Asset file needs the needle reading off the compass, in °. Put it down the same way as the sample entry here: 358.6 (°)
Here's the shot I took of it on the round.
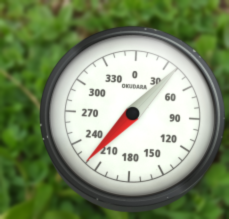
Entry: 220 (°)
